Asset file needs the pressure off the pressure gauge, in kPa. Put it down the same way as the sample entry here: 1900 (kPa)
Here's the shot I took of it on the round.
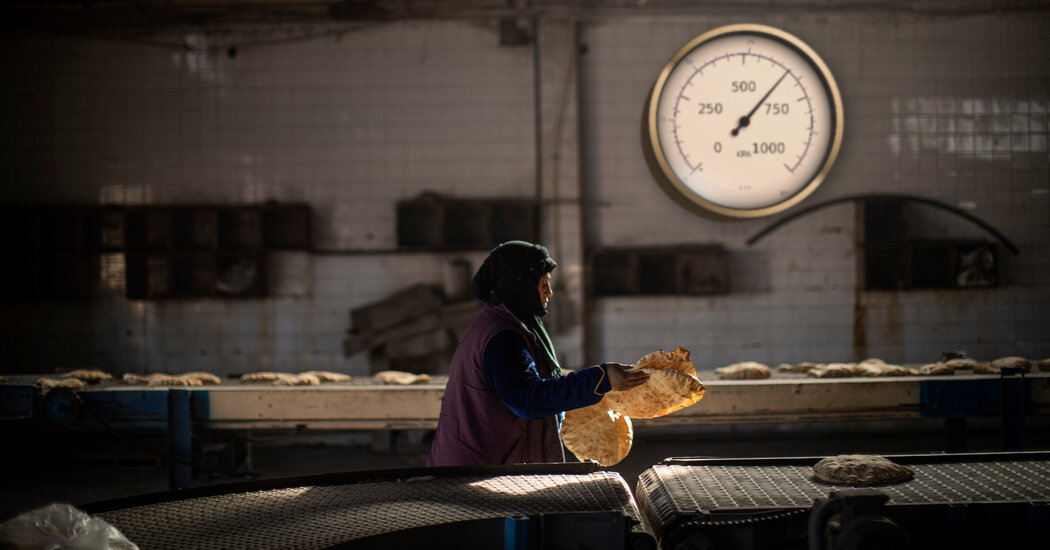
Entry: 650 (kPa)
